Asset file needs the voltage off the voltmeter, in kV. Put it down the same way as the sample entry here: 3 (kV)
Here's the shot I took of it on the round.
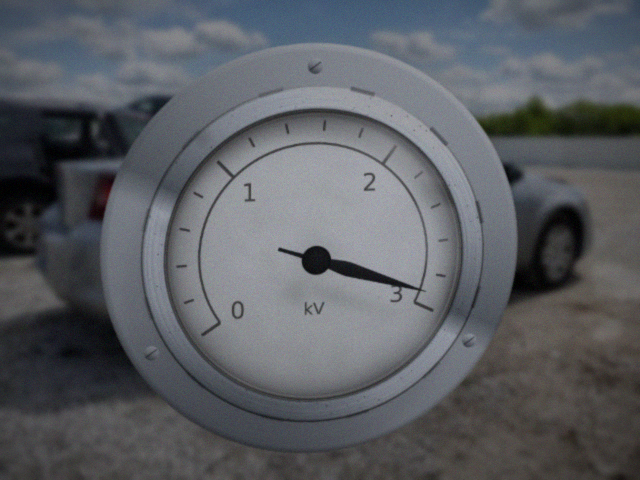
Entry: 2.9 (kV)
